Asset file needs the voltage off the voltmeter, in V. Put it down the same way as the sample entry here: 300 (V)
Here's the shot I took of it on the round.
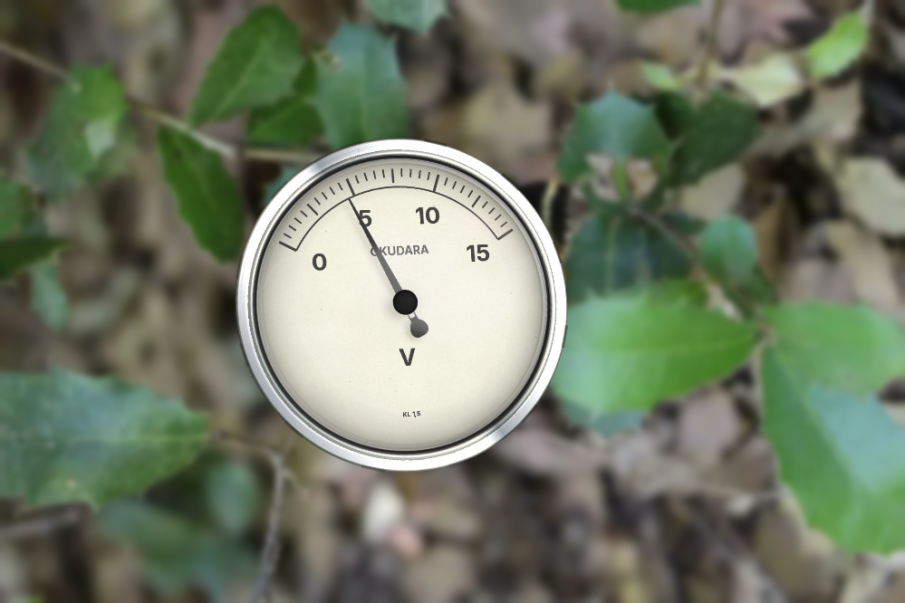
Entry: 4.5 (V)
